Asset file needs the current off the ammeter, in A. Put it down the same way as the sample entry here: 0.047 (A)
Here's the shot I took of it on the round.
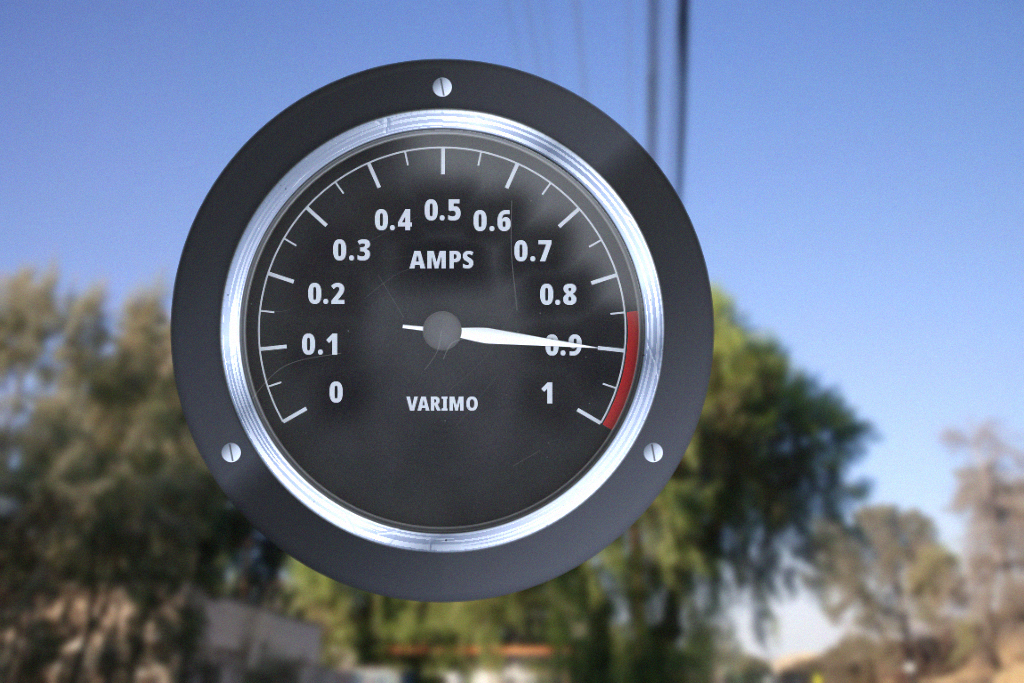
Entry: 0.9 (A)
